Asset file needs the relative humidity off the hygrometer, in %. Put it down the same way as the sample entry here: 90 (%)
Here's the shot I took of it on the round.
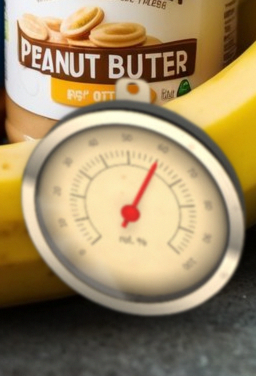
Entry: 60 (%)
